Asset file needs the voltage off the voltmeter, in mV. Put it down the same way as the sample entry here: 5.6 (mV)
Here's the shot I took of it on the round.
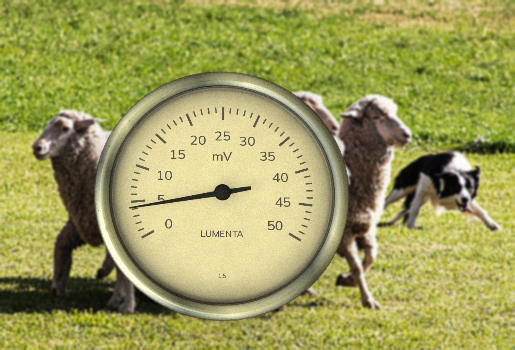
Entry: 4 (mV)
